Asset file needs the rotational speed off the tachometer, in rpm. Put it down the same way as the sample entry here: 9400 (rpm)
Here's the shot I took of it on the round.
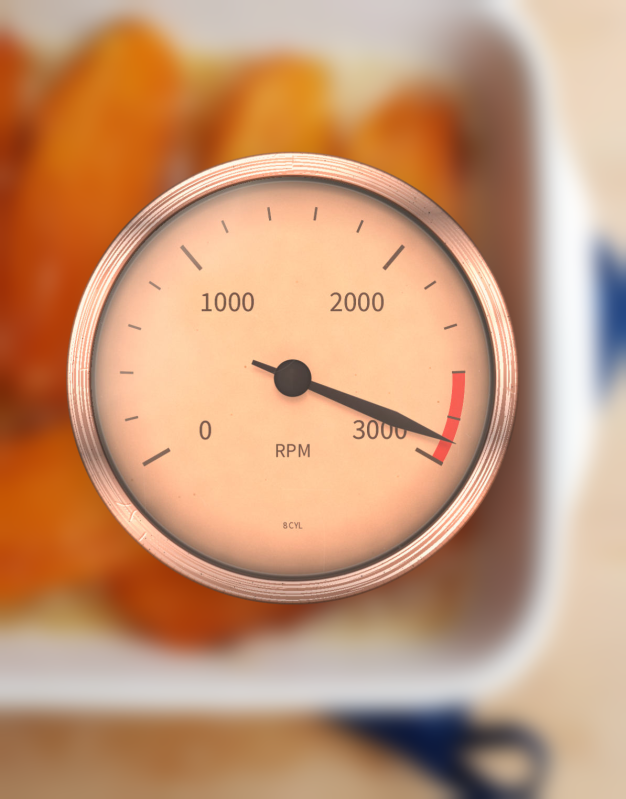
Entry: 2900 (rpm)
